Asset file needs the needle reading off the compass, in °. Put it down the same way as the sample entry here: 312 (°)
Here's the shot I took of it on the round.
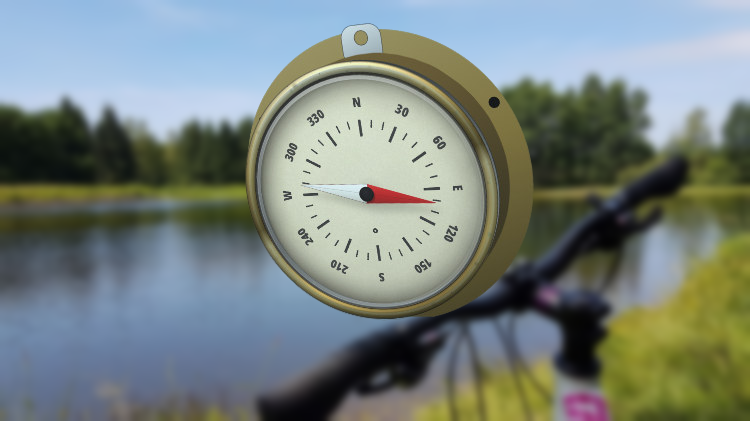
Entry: 100 (°)
